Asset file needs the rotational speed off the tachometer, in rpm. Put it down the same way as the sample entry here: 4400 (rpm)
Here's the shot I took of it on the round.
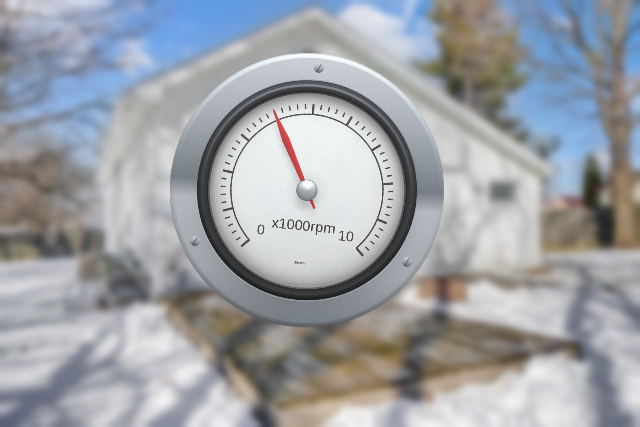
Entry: 4000 (rpm)
